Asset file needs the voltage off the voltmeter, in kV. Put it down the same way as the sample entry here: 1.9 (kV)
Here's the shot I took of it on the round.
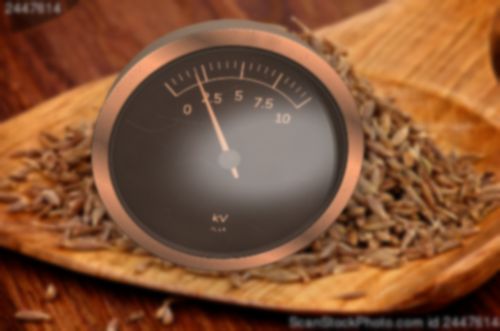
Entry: 2 (kV)
